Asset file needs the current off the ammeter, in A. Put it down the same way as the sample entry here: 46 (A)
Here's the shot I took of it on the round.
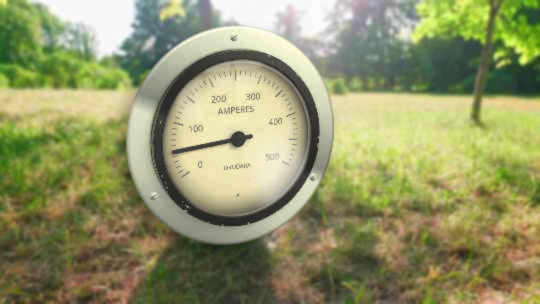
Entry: 50 (A)
